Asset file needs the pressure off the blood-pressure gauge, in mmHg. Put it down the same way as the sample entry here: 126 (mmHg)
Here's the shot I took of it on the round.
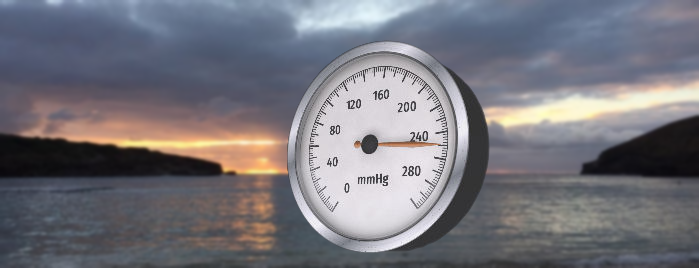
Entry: 250 (mmHg)
